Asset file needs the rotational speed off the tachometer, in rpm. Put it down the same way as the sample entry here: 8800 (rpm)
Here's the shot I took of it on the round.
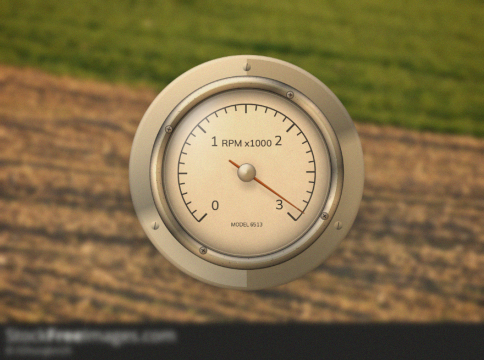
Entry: 2900 (rpm)
